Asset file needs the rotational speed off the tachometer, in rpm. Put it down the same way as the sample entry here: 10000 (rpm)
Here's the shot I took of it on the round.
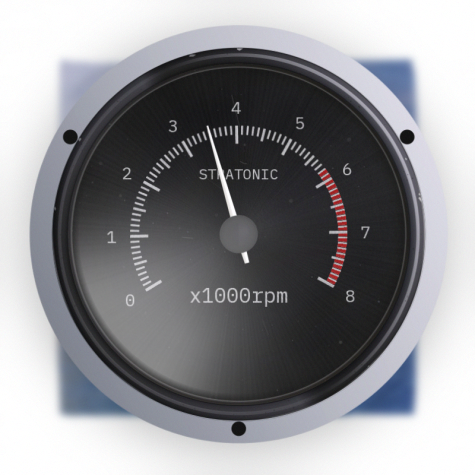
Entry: 3500 (rpm)
